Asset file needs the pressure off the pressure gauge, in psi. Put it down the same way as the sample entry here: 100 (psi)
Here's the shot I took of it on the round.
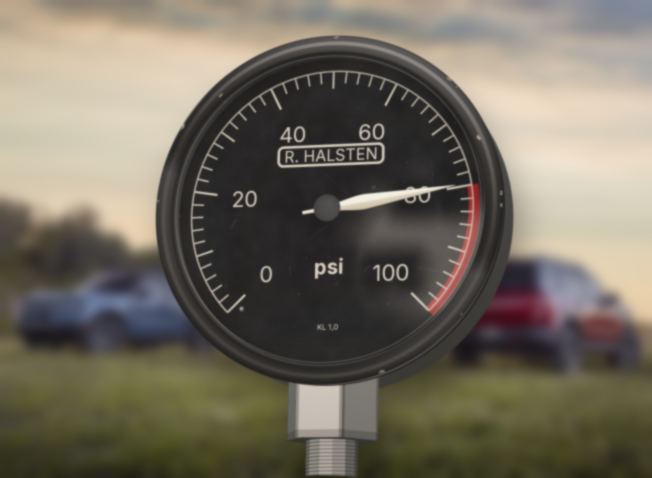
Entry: 80 (psi)
